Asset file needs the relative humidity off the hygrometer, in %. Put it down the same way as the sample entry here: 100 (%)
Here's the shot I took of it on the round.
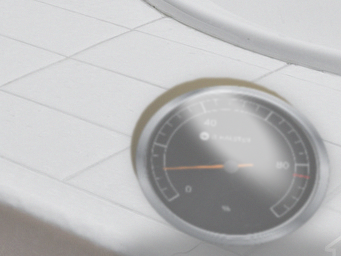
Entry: 12 (%)
